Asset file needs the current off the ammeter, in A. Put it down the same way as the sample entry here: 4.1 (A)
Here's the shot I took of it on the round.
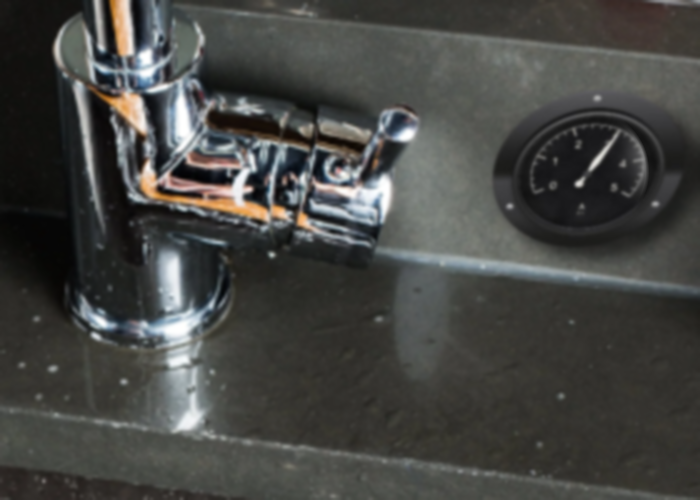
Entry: 3 (A)
